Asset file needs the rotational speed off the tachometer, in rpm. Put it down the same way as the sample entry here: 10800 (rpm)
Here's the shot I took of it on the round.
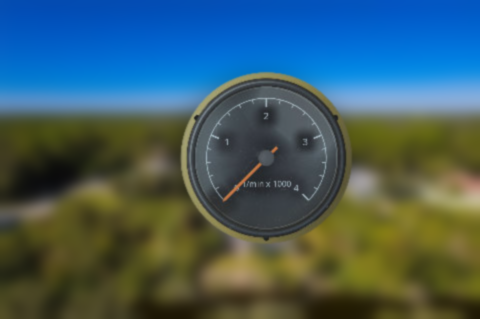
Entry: 0 (rpm)
